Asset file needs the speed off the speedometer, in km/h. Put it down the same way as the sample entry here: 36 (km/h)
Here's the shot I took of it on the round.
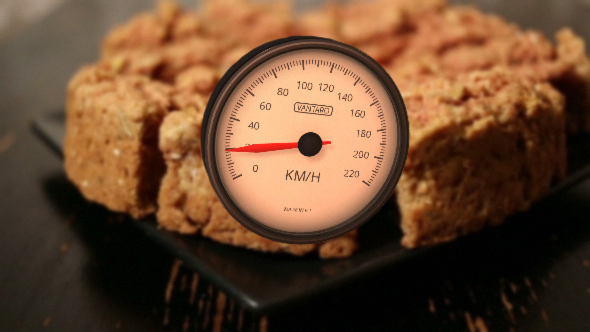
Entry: 20 (km/h)
